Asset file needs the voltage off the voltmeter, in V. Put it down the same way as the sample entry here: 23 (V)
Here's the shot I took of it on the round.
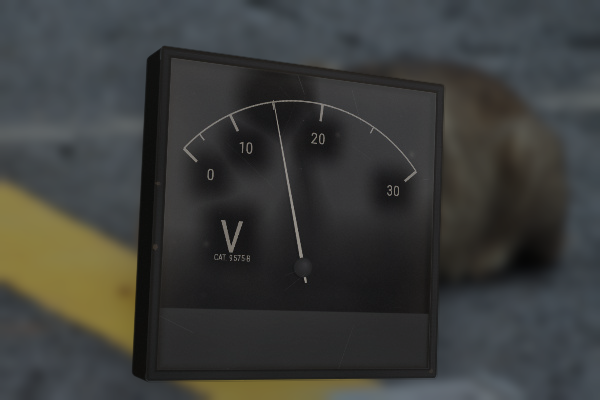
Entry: 15 (V)
